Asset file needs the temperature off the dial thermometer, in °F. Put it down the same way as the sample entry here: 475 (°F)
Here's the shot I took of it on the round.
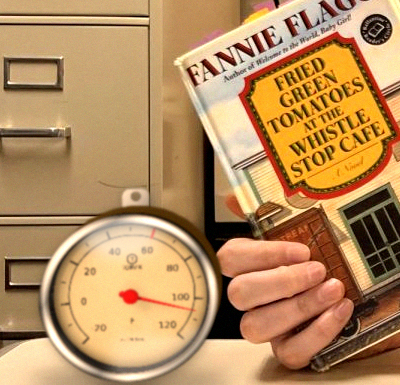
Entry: 105 (°F)
